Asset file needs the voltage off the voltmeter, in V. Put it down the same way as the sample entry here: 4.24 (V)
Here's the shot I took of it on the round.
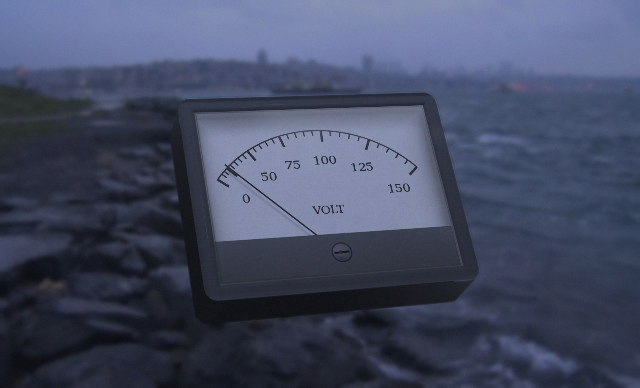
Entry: 25 (V)
